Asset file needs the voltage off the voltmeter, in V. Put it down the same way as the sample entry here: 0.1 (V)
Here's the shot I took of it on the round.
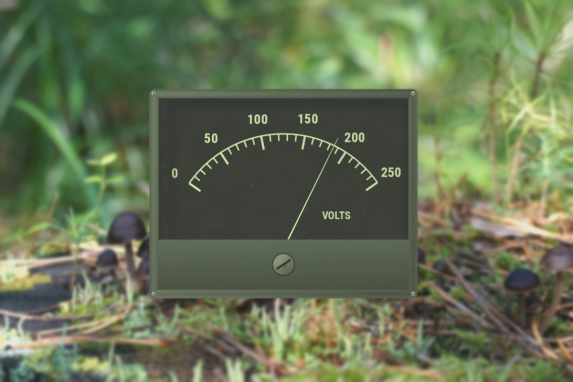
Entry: 185 (V)
